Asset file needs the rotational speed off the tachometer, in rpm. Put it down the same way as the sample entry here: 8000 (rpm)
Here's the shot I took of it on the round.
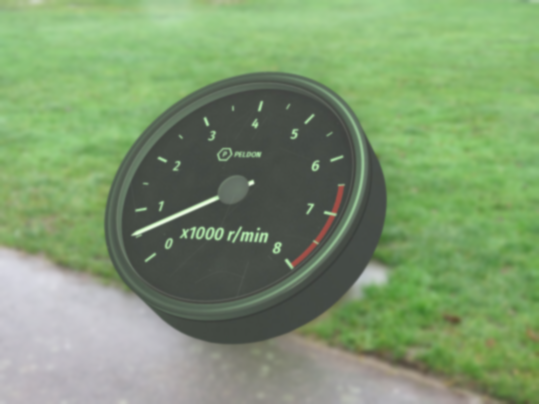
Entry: 500 (rpm)
